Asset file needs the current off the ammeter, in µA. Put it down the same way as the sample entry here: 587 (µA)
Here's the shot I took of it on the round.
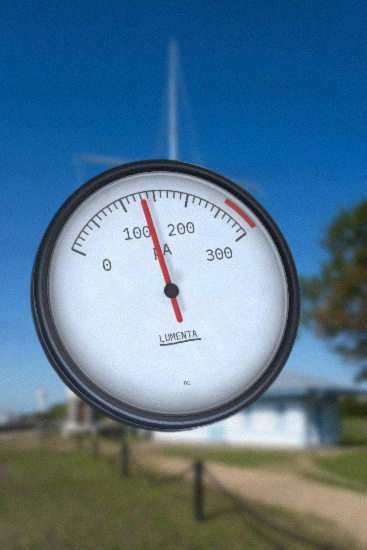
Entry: 130 (µA)
